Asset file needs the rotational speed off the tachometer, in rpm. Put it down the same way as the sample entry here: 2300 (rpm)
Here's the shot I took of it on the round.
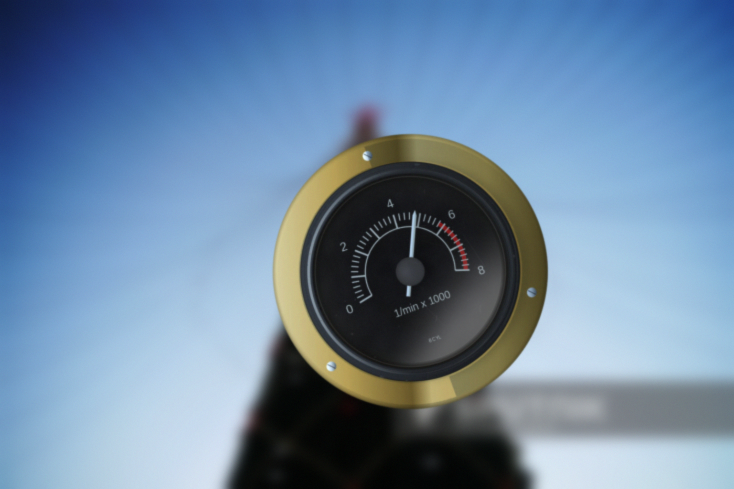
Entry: 4800 (rpm)
